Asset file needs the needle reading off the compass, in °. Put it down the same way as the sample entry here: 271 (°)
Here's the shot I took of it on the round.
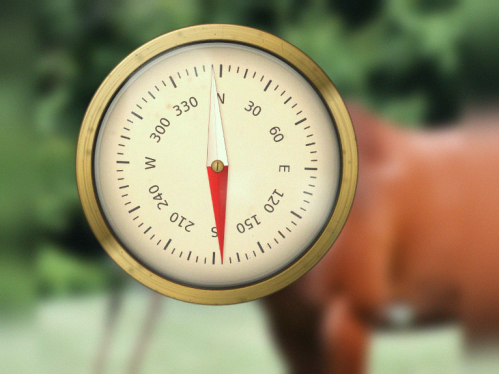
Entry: 175 (°)
